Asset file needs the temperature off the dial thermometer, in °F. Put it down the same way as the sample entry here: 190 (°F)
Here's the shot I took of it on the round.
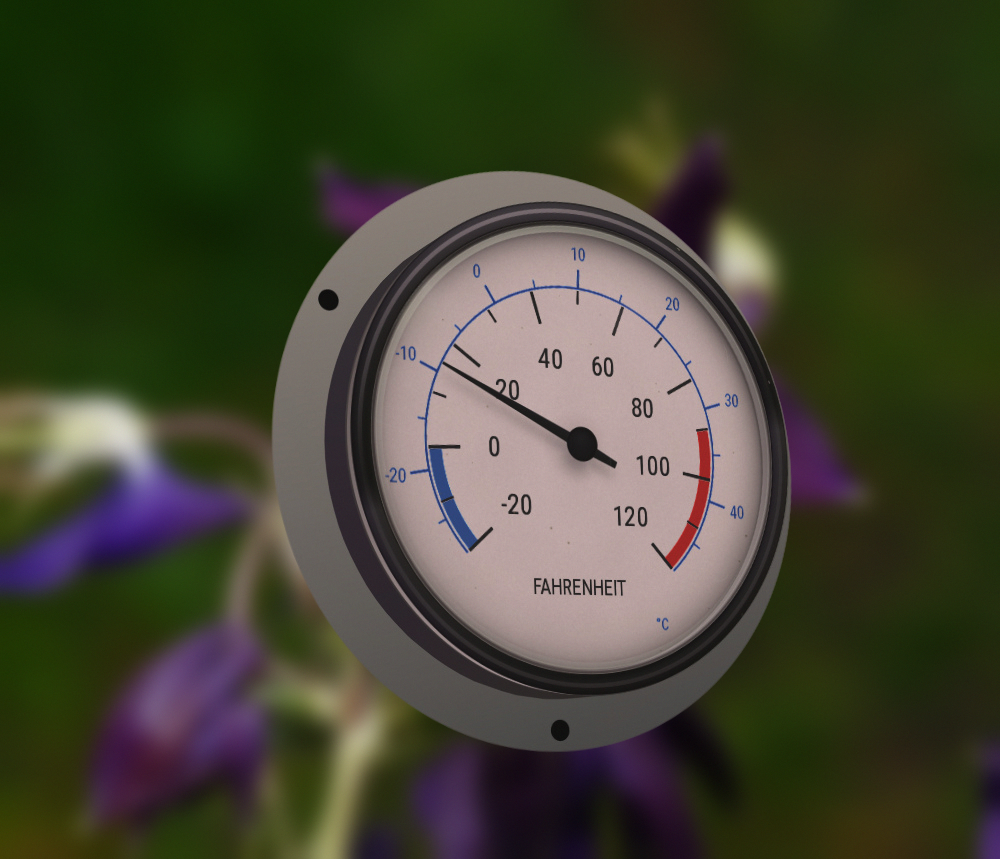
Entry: 15 (°F)
